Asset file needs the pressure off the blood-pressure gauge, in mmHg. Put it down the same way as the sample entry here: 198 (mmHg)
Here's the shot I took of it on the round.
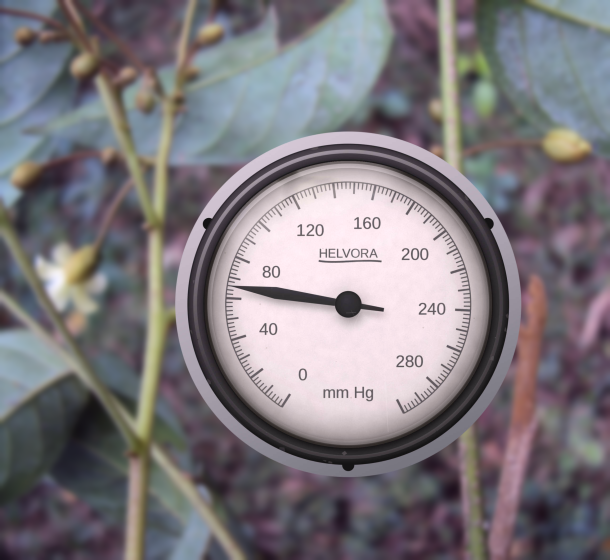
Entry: 66 (mmHg)
